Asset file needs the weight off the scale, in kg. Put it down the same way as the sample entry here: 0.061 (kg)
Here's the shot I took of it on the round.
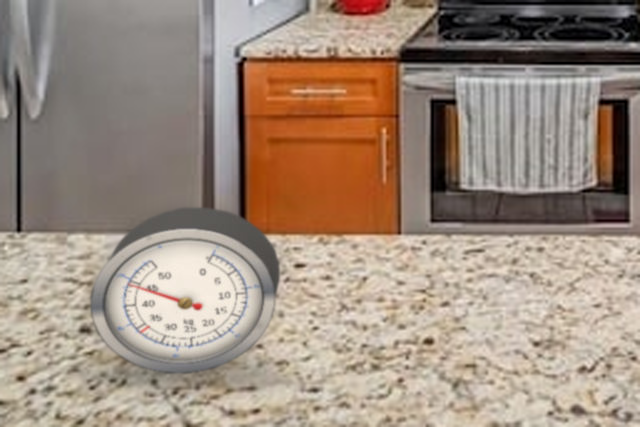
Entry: 45 (kg)
